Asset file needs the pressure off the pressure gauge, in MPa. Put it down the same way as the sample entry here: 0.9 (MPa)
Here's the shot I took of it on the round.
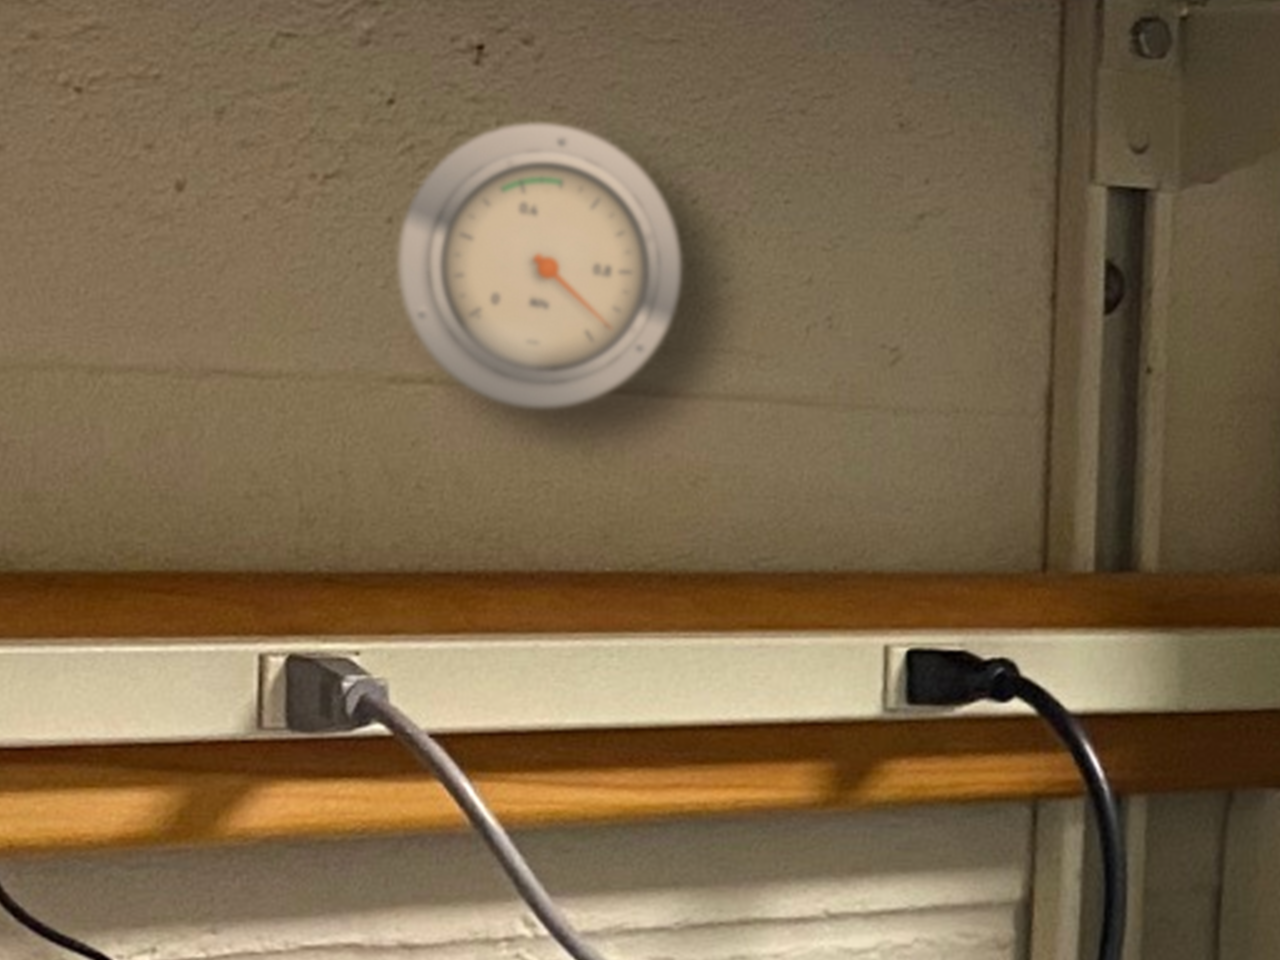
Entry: 0.95 (MPa)
